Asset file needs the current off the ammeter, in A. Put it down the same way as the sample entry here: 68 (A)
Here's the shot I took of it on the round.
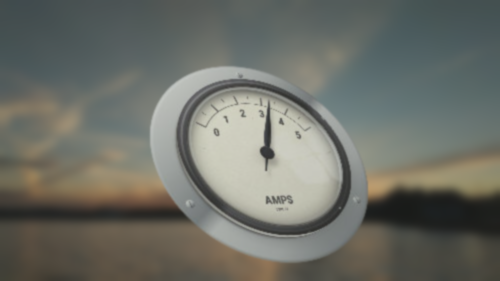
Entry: 3.25 (A)
